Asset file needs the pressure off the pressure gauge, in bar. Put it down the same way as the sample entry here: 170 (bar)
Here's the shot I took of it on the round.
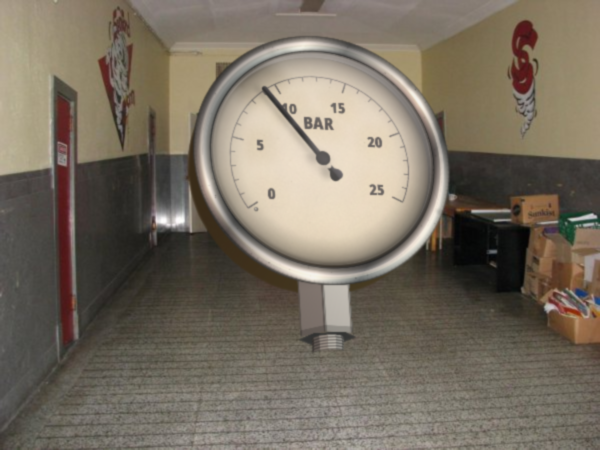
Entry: 9 (bar)
